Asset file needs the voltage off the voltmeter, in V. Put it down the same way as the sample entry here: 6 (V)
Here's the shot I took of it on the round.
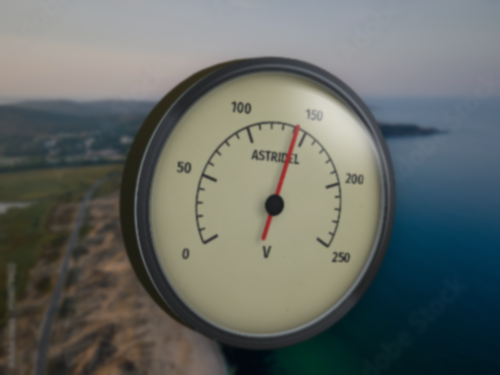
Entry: 140 (V)
